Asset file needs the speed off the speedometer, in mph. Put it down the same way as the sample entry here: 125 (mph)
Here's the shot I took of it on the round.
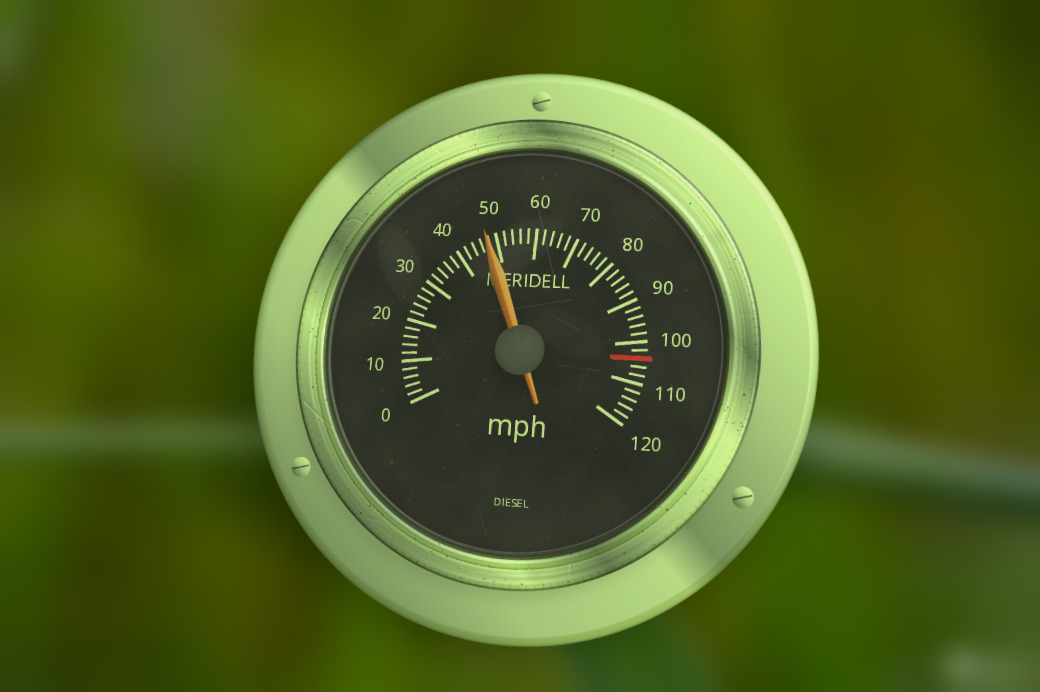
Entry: 48 (mph)
